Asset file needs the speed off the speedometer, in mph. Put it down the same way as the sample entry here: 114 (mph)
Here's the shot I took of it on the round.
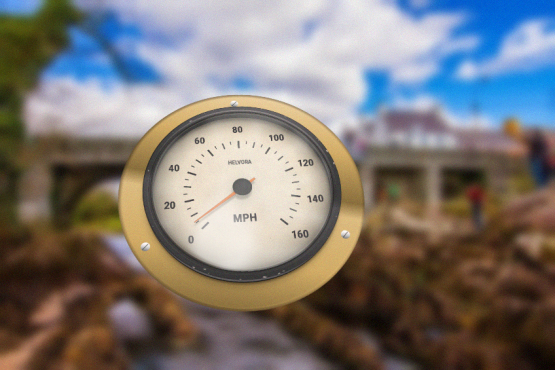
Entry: 5 (mph)
